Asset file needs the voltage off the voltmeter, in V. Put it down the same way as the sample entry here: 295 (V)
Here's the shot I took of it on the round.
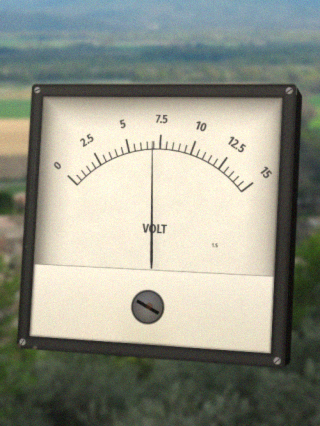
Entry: 7 (V)
